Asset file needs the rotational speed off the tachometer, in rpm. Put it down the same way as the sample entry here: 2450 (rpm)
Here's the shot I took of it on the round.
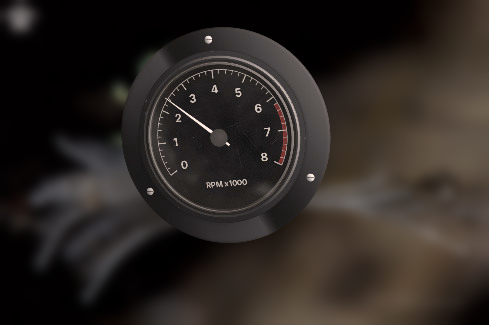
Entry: 2400 (rpm)
